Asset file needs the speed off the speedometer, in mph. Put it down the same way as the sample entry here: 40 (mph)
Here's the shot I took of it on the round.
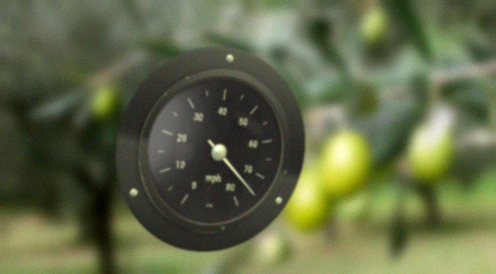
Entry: 75 (mph)
